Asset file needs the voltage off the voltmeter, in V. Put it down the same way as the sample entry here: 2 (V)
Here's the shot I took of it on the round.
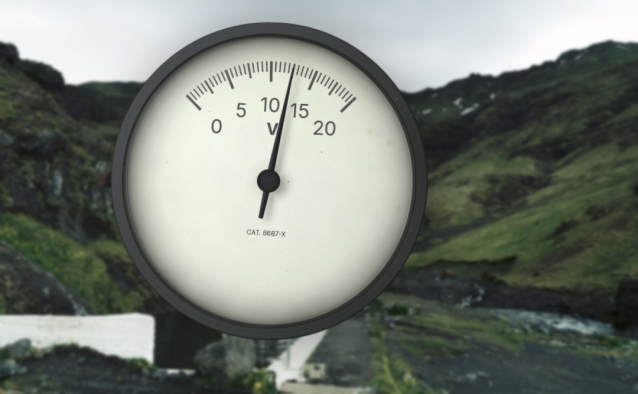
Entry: 12.5 (V)
